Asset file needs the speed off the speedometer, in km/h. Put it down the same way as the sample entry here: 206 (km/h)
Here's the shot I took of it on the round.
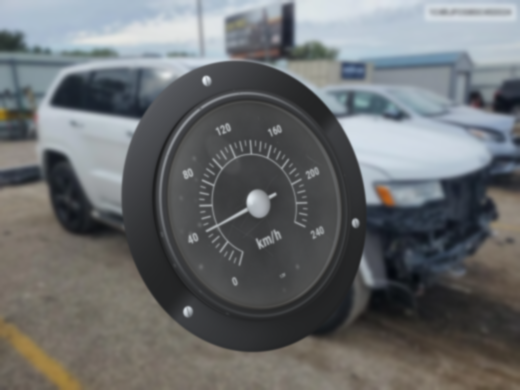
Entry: 40 (km/h)
